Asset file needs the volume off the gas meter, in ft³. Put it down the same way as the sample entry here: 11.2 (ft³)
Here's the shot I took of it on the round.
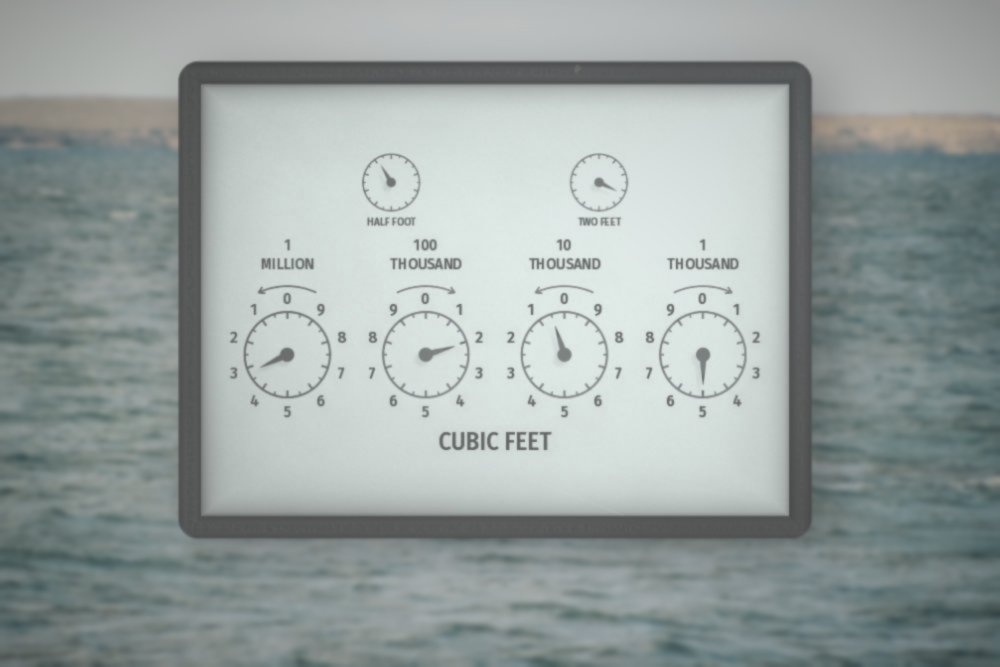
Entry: 320500 (ft³)
